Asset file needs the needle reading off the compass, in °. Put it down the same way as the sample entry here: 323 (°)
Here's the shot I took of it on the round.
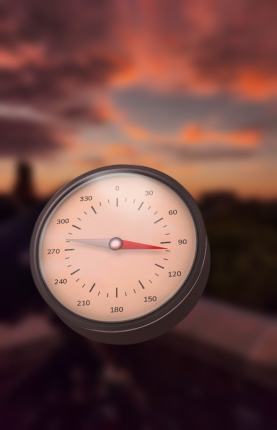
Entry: 100 (°)
